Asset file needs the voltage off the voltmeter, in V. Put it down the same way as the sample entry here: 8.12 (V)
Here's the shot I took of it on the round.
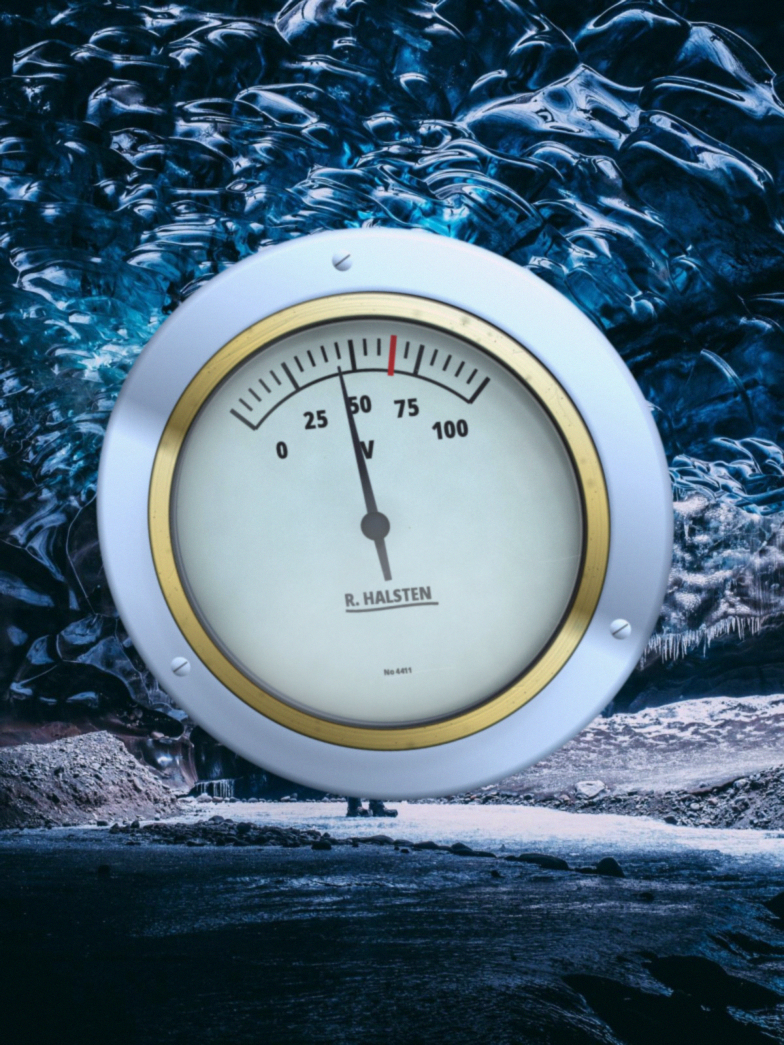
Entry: 45 (V)
